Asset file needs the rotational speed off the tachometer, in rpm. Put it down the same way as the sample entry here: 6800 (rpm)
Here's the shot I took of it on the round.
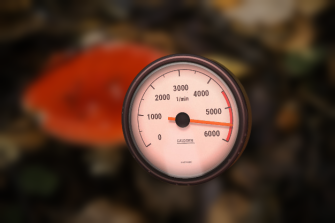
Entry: 5500 (rpm)
